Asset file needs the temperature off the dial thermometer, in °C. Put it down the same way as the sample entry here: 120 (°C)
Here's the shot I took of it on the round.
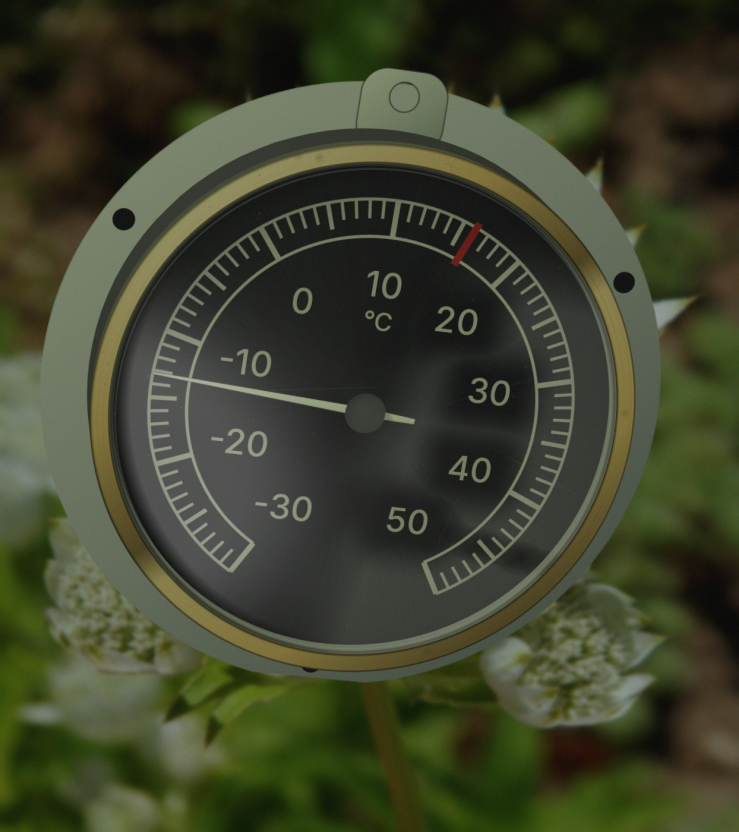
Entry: -13 (°C)
